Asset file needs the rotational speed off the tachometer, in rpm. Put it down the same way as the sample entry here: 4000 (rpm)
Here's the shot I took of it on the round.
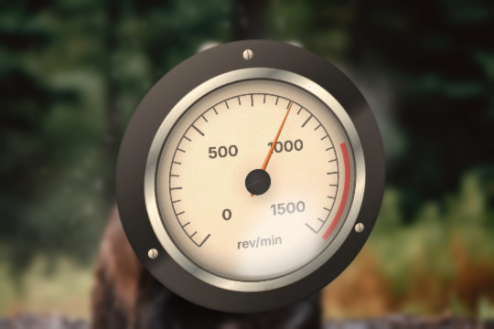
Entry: 900 (rpm)
